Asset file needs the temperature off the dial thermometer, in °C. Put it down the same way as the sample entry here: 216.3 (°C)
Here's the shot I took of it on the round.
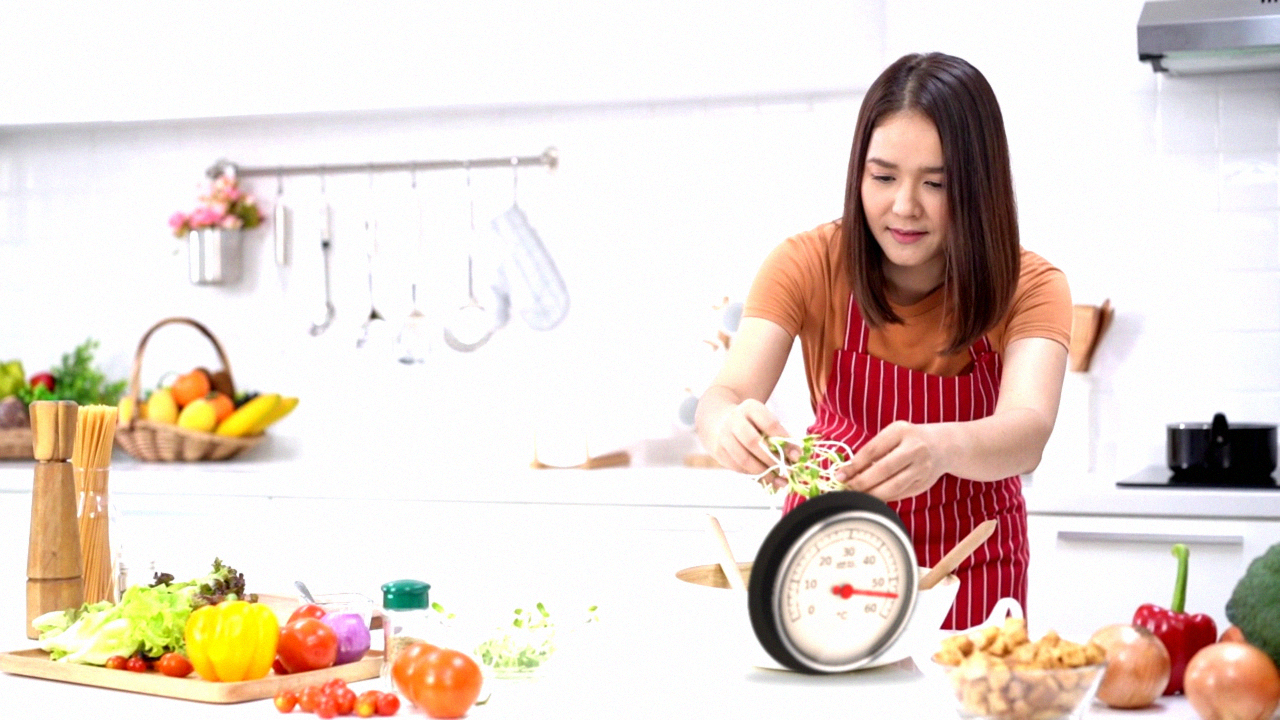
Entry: 54 (°C)
